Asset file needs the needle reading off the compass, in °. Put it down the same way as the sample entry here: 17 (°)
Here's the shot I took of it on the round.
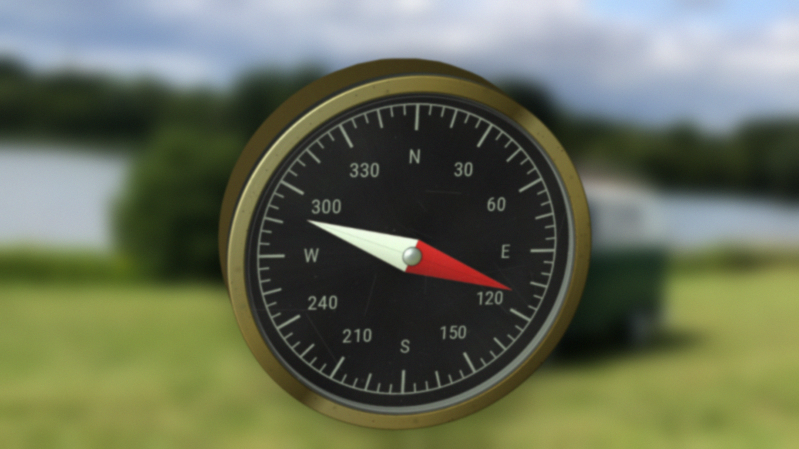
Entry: 110 (°)
